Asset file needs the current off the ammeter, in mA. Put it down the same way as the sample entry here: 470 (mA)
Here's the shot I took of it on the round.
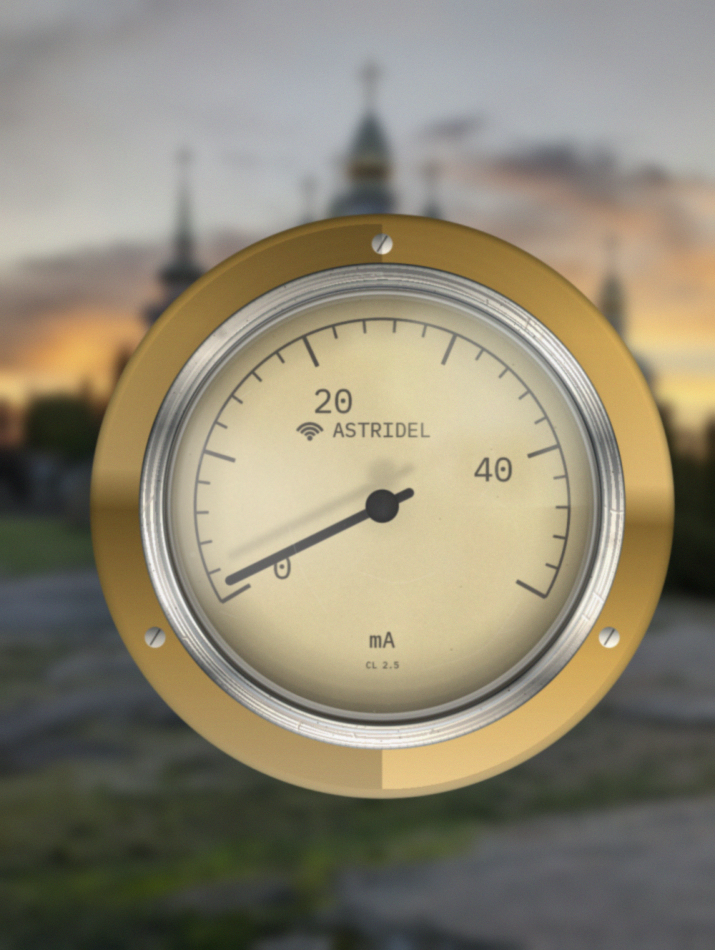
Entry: 1 (mA)
